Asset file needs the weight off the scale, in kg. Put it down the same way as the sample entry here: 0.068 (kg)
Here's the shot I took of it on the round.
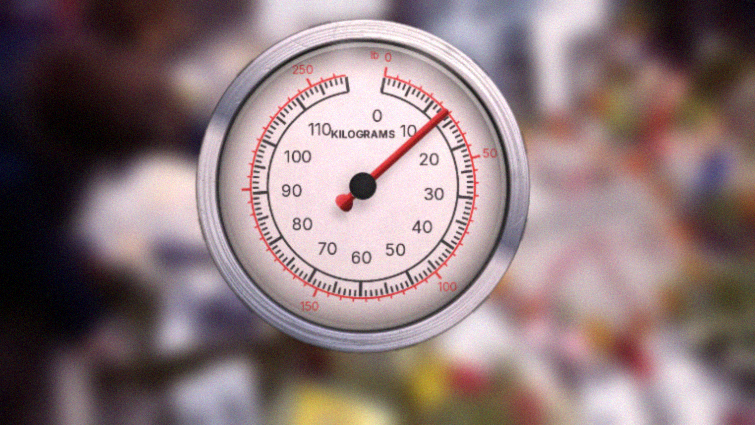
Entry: 13 (kg)
